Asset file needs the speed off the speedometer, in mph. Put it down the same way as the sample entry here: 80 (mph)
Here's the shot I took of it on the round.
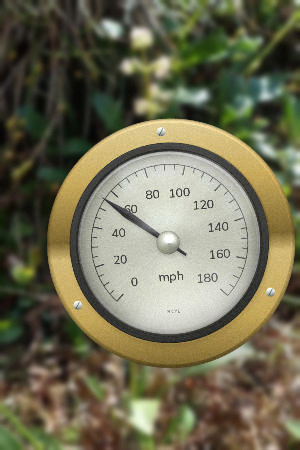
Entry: 55 (mph)
